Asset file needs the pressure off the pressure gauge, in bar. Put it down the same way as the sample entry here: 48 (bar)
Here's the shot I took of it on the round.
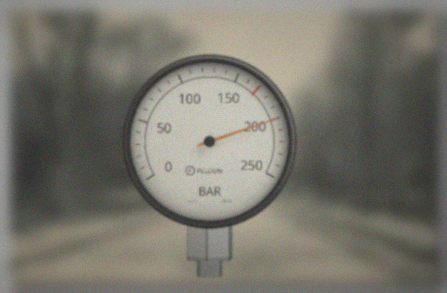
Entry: 200 (bar)
